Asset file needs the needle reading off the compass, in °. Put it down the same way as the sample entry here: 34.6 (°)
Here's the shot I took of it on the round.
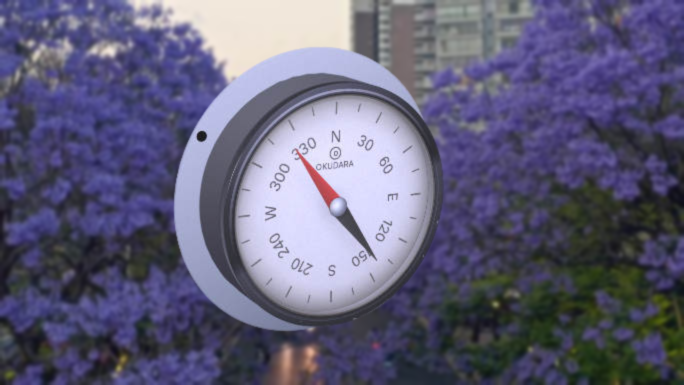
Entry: 322.5 (°)
